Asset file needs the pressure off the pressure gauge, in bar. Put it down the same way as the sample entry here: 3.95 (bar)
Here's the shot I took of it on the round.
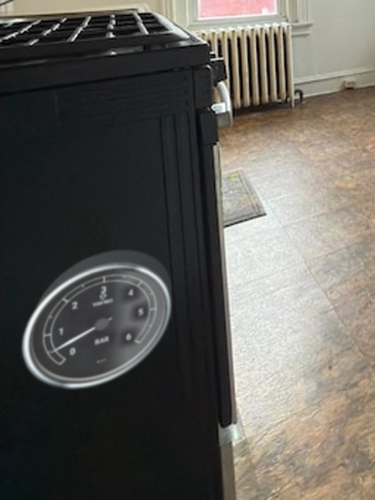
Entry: 0.5 (bar)
